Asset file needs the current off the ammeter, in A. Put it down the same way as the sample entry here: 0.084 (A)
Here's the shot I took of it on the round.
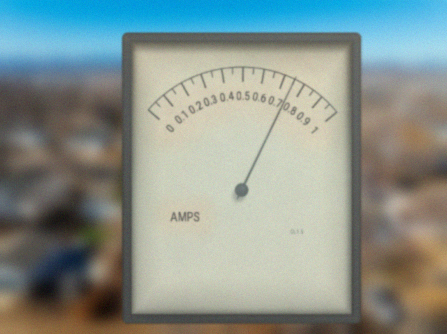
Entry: 0.75 (A)
